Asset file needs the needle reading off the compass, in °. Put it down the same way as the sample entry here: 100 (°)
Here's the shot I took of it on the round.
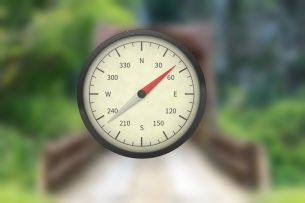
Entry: 50 (°)
